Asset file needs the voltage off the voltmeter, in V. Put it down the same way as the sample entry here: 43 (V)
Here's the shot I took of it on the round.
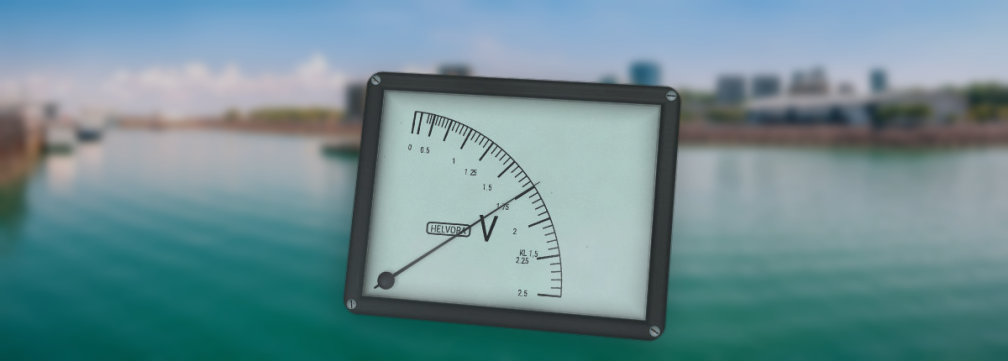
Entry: 1.75 (V)
